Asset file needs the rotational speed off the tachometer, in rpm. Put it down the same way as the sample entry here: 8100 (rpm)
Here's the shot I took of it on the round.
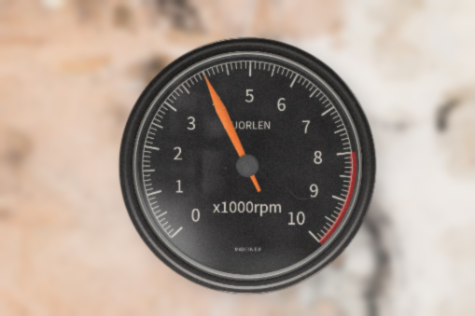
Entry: 4000 (rpm)
